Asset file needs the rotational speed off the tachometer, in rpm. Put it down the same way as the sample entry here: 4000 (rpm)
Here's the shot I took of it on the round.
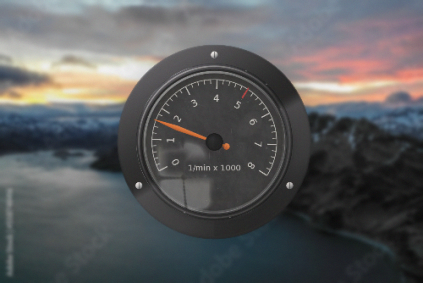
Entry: 1600 (rpm)
